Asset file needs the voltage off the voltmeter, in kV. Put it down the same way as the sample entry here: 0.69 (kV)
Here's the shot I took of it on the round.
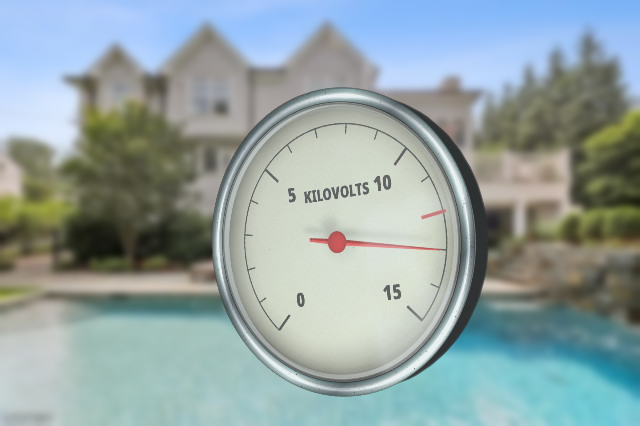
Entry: 13 (kV)
